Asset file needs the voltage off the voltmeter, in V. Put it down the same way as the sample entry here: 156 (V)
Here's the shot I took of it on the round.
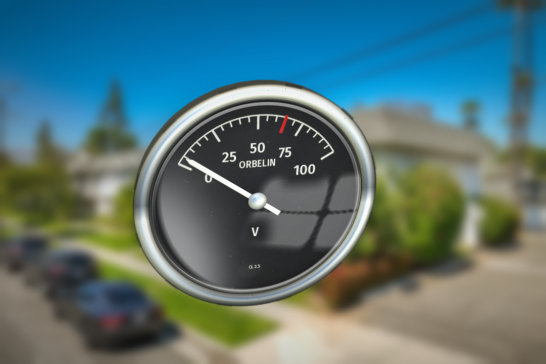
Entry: 5 (V)
